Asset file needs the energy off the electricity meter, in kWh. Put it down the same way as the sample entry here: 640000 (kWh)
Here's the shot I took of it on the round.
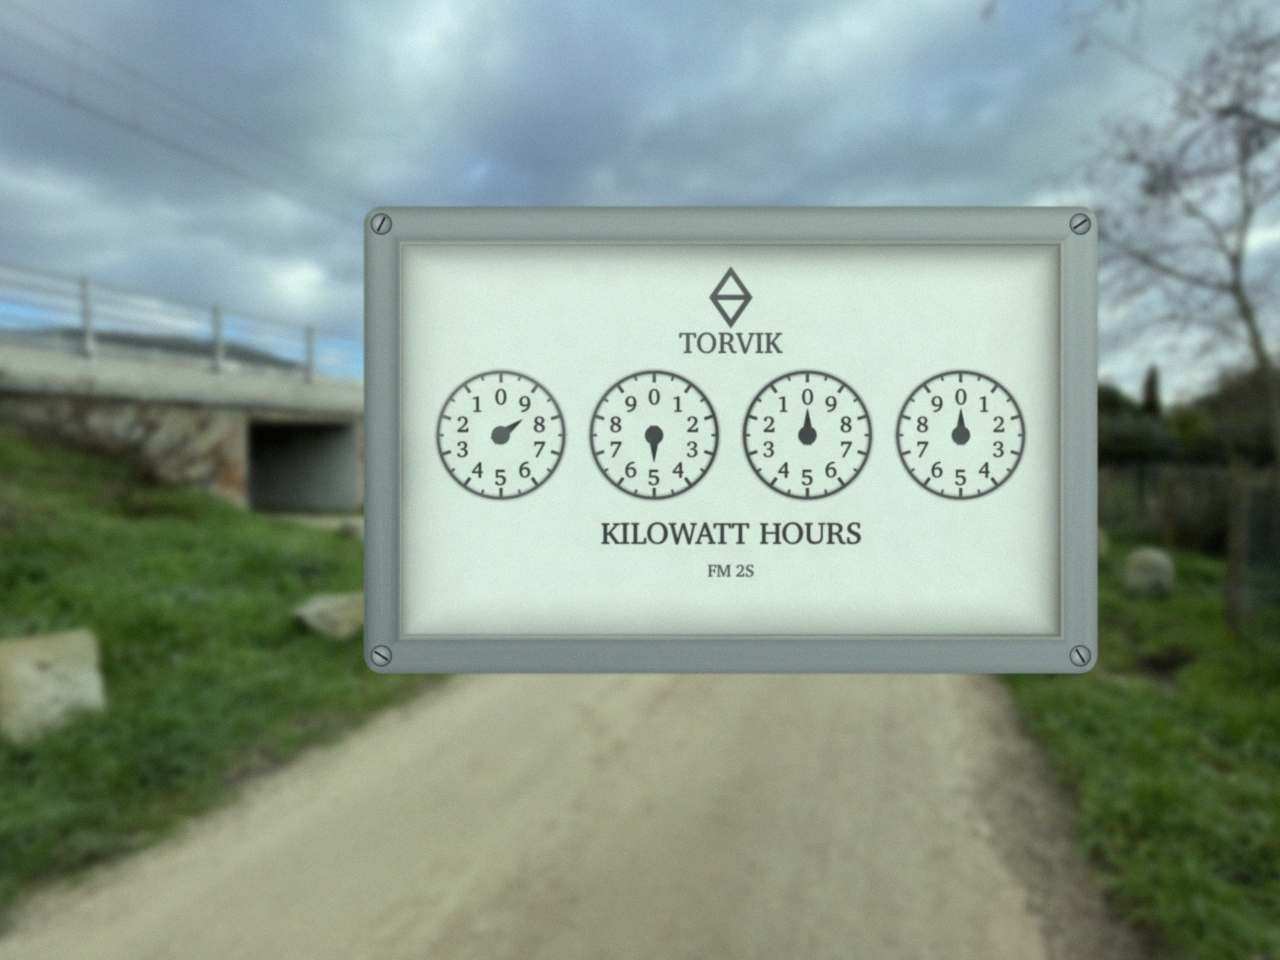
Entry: 8500 (kWh)
